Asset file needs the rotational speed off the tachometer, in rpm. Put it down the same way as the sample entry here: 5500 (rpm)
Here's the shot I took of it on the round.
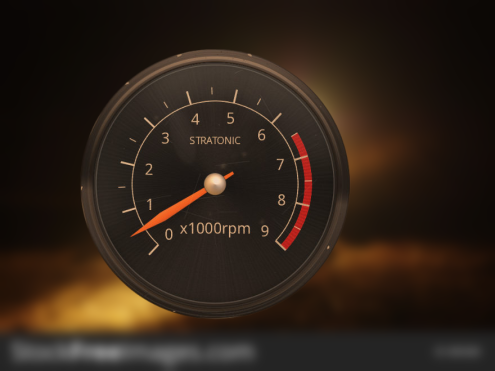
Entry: 500 (rpm)
